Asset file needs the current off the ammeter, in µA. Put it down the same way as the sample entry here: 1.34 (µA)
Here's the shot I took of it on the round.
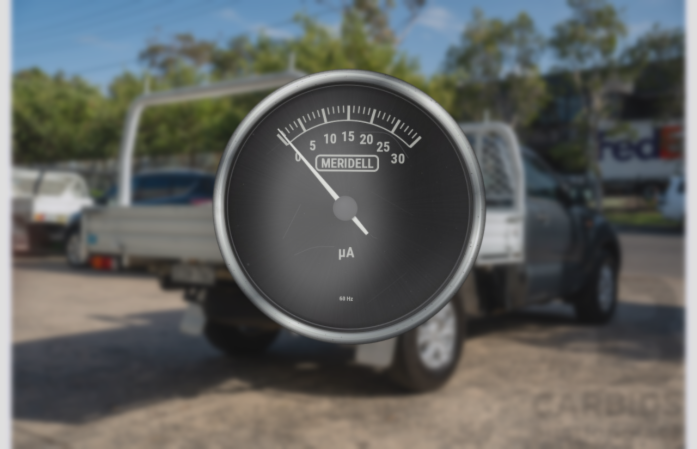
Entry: 1 (µA)
